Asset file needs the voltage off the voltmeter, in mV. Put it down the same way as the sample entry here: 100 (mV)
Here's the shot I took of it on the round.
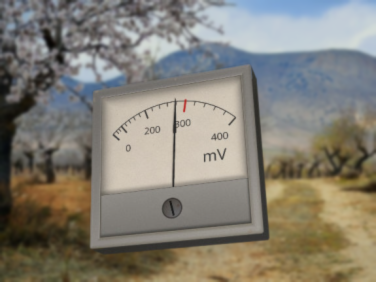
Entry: 280 (mV)
